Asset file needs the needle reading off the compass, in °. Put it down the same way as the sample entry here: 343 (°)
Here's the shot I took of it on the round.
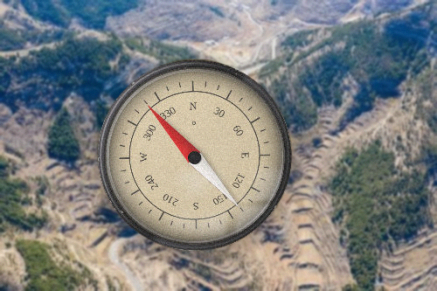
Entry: 320 (°)
